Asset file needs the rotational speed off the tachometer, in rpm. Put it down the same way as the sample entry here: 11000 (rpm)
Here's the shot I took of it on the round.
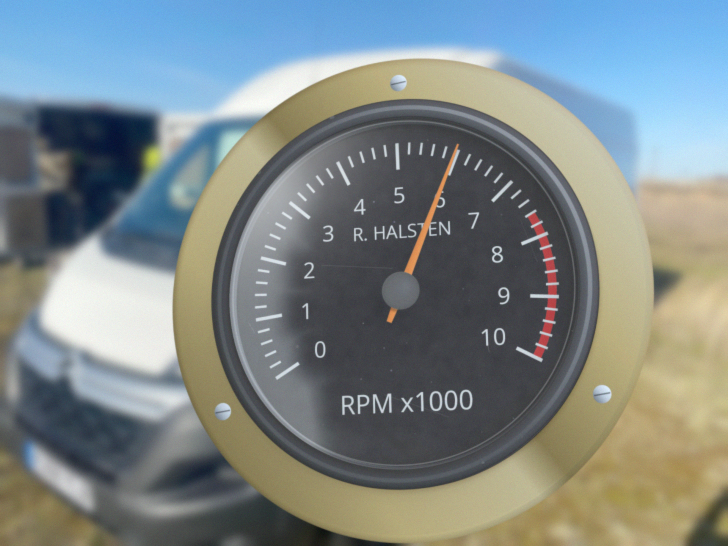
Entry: 6000 (rpm)
